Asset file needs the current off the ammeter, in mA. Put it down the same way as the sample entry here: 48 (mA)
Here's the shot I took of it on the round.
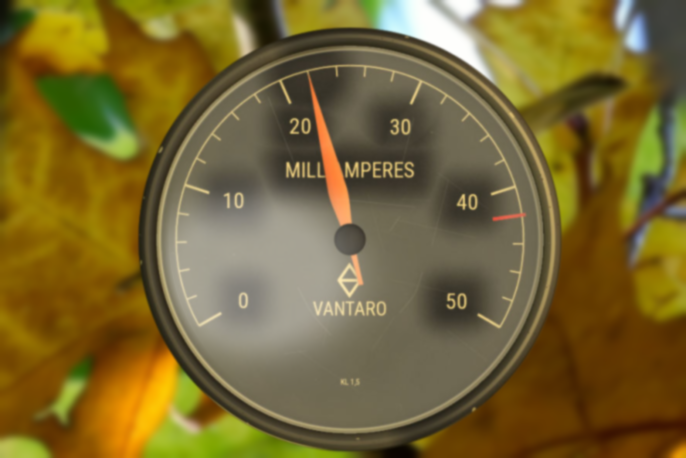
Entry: 22 (mA)
